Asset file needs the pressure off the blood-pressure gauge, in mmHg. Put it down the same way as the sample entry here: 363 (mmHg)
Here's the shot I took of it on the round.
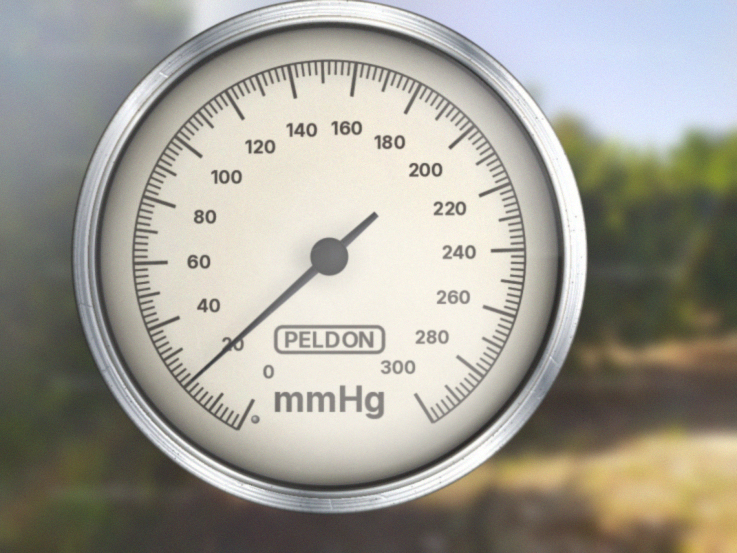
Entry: 20 (mmHg)
